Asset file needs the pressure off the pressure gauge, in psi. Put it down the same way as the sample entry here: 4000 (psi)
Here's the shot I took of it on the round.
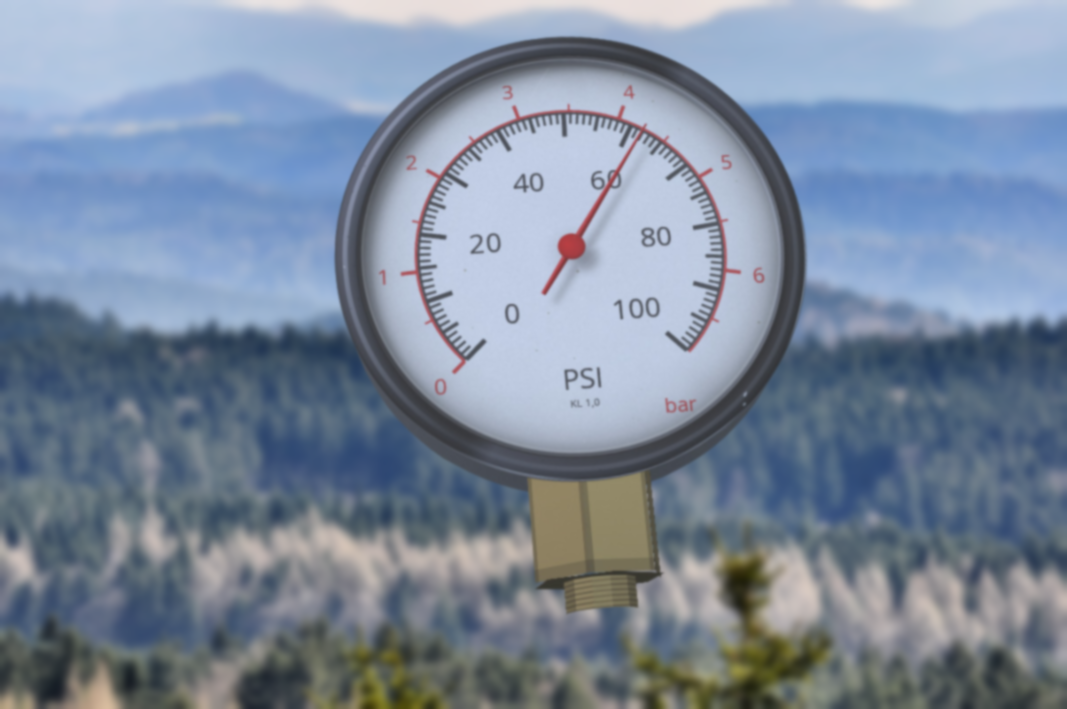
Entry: 62 (psi)
